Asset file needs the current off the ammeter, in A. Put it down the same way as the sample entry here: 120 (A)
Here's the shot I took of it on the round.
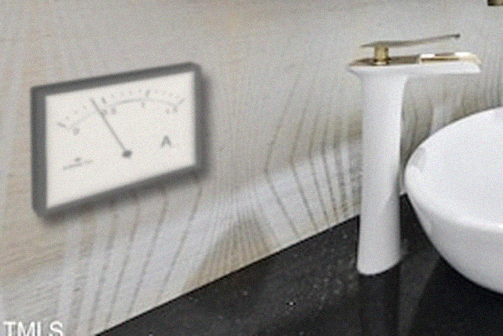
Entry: 0.4 (A)
